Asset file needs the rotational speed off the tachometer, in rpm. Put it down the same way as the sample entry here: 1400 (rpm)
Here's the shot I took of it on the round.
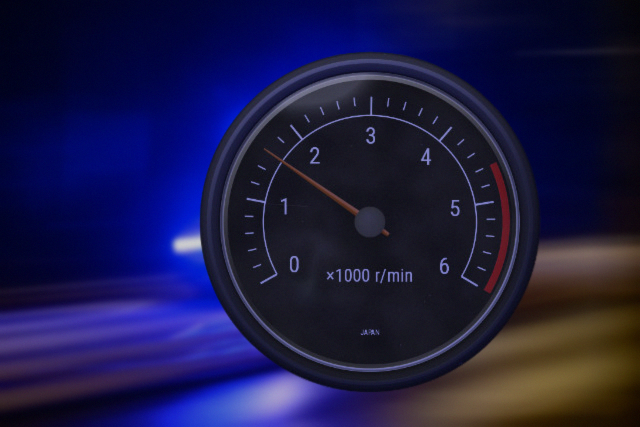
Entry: 1600 (rpm)
